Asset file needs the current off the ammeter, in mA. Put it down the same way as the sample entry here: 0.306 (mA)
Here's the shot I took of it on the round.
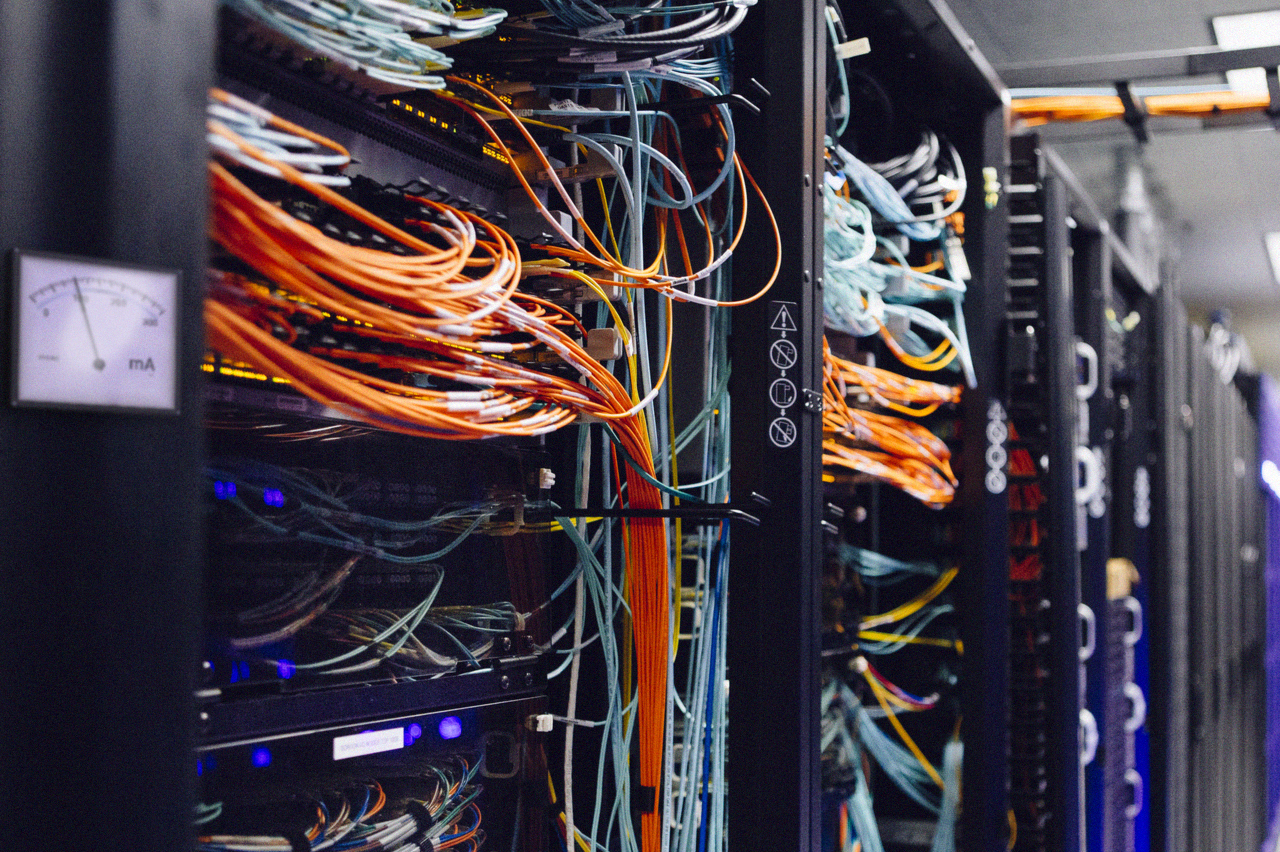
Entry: 100 (mA)
